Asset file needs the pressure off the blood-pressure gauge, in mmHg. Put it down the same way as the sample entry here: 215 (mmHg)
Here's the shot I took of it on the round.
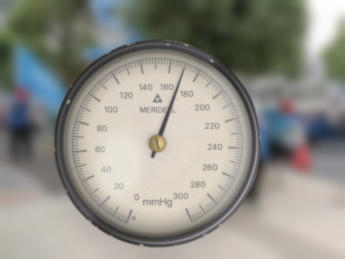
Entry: 170 (mmHg)
